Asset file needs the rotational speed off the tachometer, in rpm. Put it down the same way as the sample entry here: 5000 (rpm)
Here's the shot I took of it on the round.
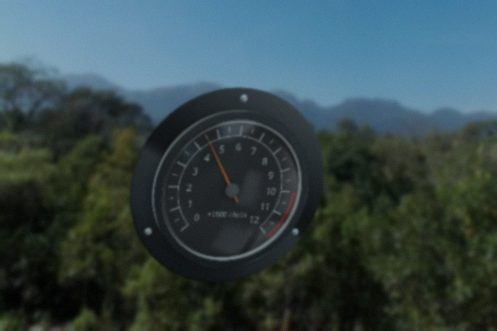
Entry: 4500 (rpm)
